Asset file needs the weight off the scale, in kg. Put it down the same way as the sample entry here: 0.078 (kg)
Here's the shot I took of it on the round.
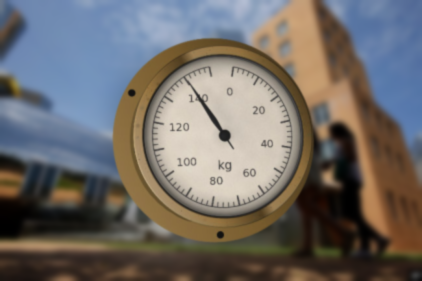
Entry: 140 (kg)
